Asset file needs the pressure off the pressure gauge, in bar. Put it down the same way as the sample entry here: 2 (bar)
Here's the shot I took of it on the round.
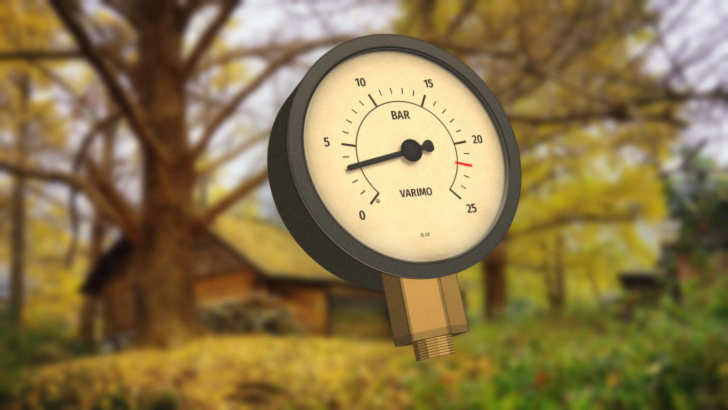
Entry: 3 (bar)
